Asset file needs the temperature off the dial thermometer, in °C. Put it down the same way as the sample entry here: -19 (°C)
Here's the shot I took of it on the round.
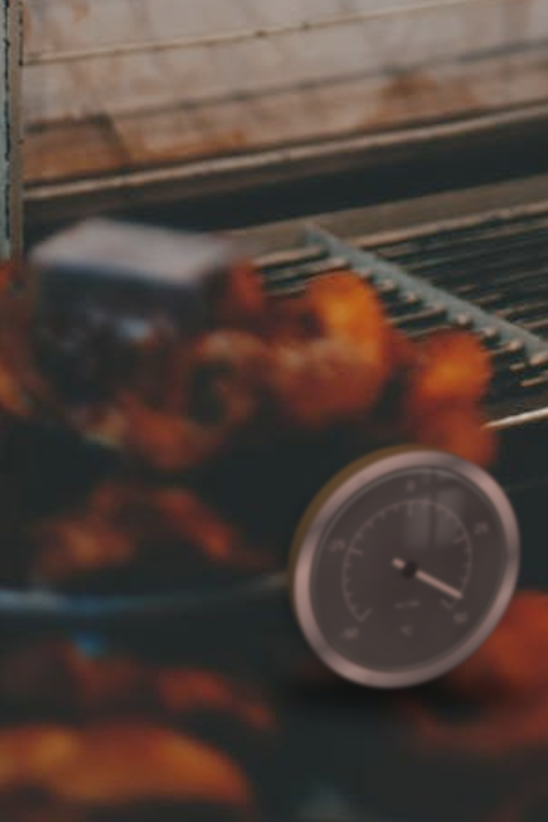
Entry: 45 (°C)
